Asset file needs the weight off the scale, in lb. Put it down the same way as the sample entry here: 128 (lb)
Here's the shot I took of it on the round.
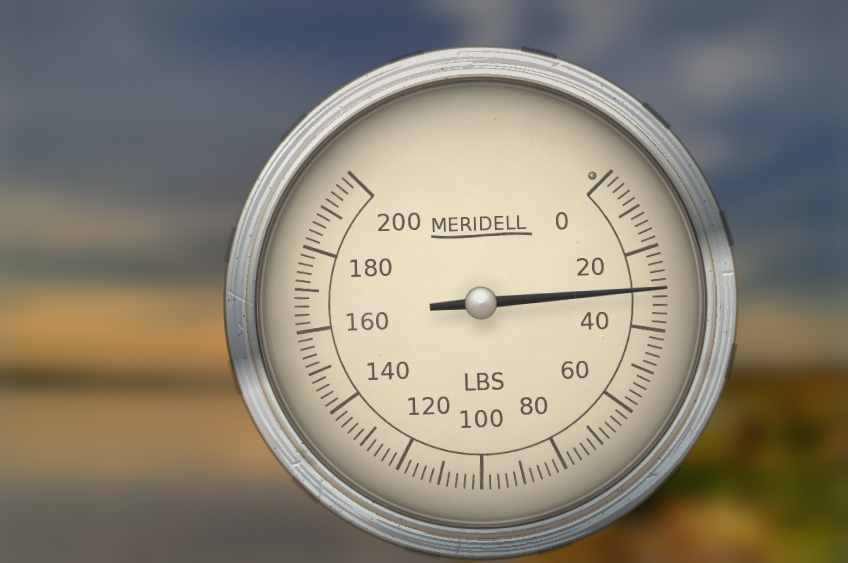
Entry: 30 (lb)
